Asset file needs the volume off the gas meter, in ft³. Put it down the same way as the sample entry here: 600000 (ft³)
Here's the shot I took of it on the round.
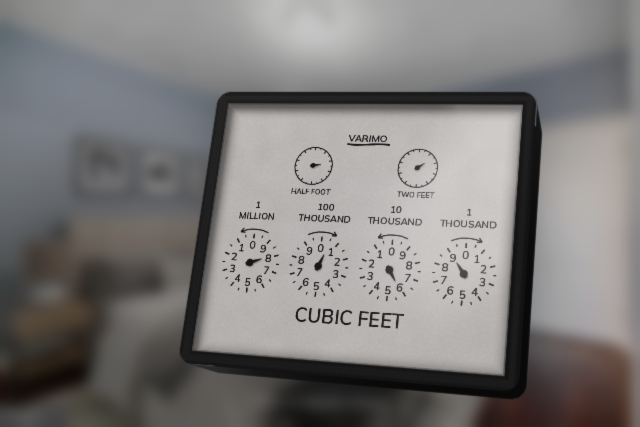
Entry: 805900 (ft³)
